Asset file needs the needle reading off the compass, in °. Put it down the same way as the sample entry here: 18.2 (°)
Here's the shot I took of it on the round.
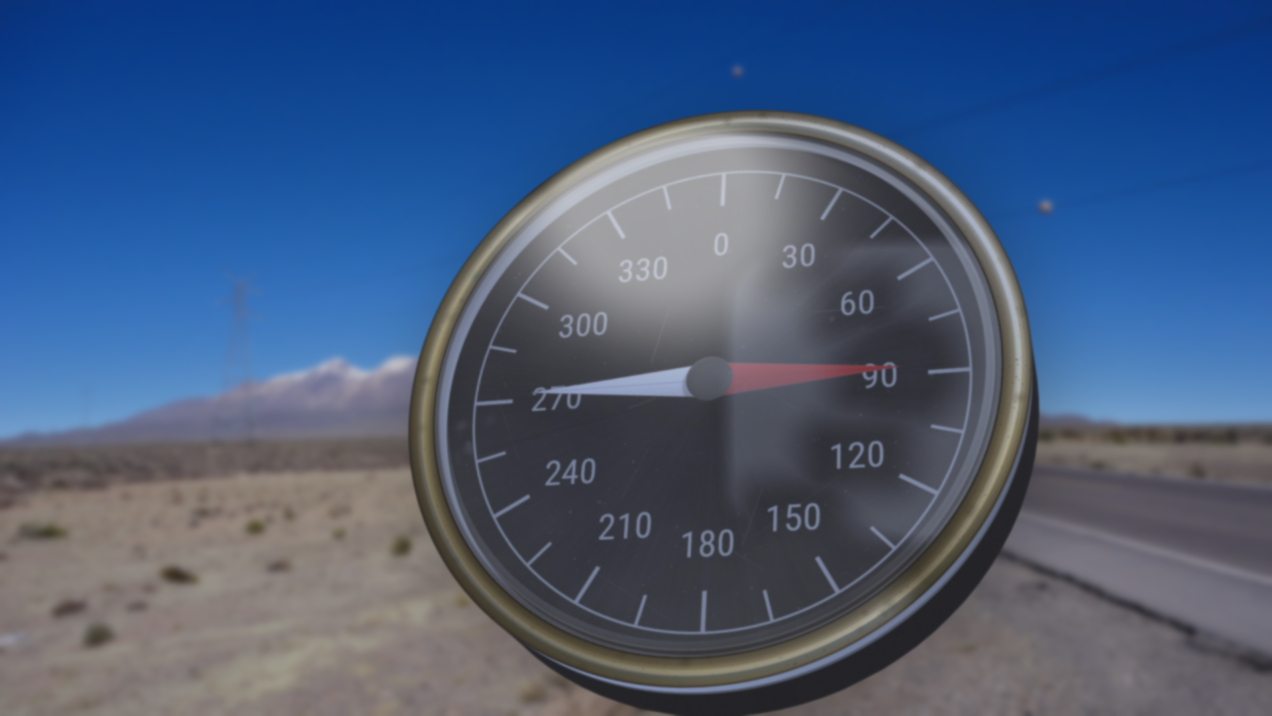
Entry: 90 (°)
